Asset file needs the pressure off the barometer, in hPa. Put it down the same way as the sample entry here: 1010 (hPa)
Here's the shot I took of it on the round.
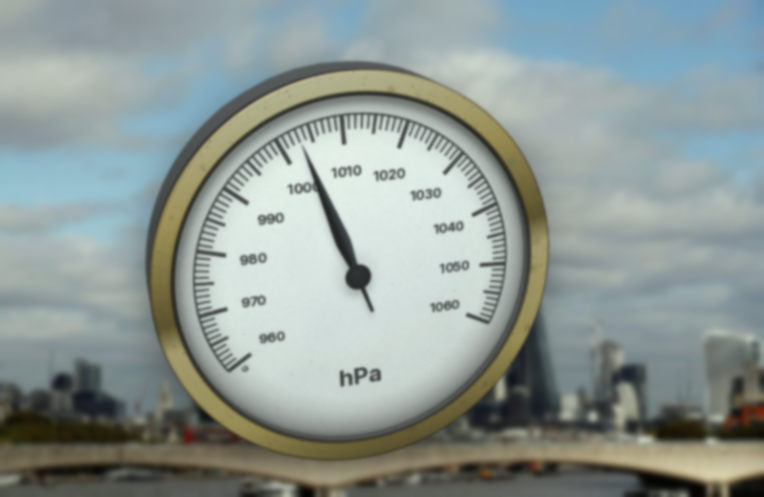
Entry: 1003 (hPa)
